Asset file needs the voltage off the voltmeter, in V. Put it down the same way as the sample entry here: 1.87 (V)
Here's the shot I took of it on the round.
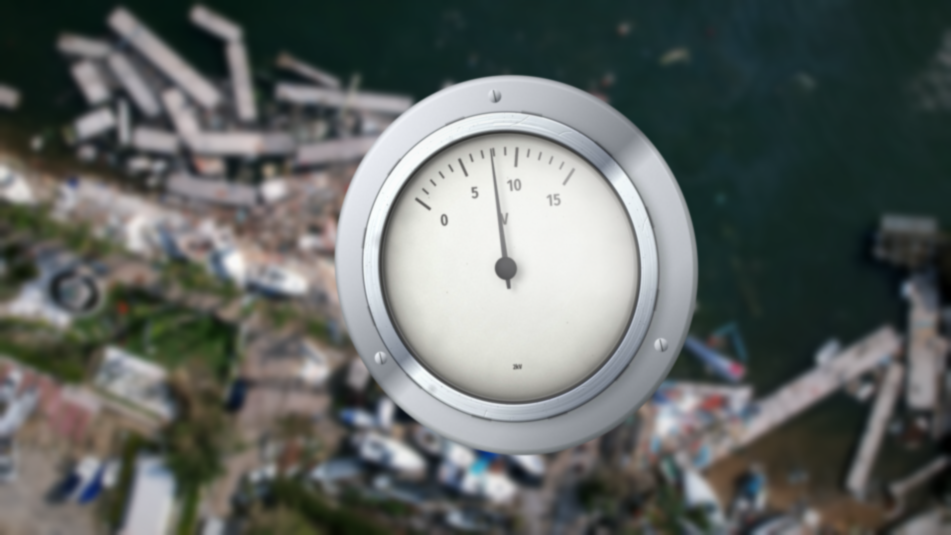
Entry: 8 (V)
